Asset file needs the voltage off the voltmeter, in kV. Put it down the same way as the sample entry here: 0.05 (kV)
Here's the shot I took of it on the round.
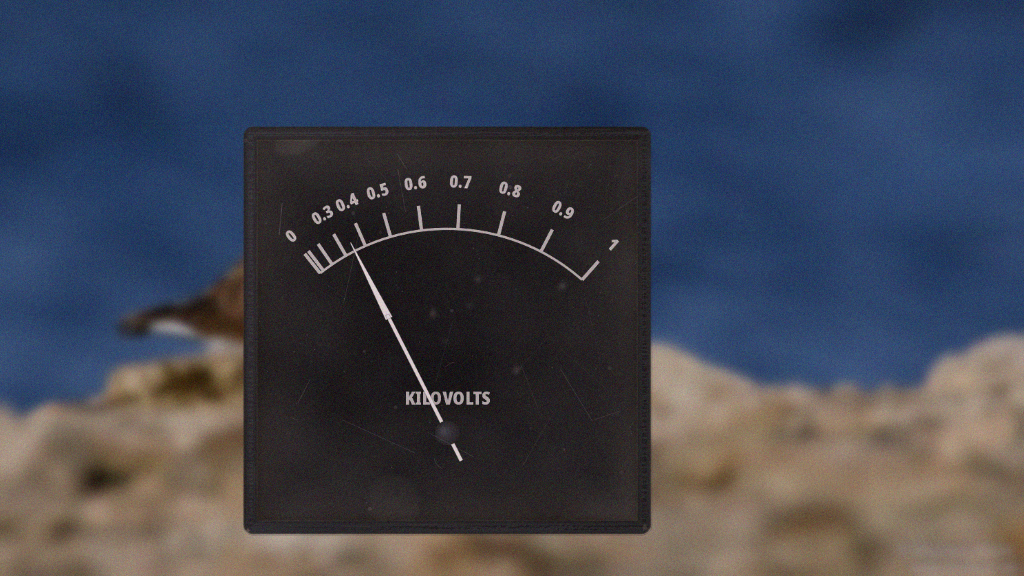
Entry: 0.35 (kV)
